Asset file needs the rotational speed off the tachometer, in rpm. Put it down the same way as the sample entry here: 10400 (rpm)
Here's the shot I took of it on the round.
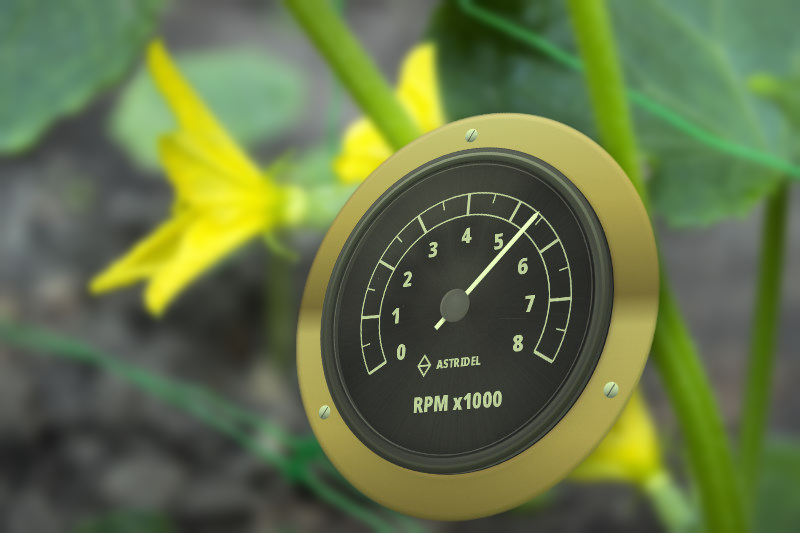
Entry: 5500 (rpm)
